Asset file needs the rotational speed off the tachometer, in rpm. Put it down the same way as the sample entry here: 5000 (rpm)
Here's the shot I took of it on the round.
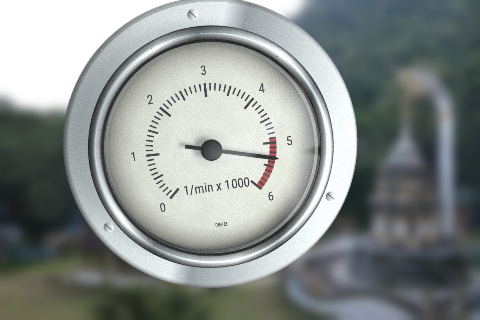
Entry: 5300 (rpm)
